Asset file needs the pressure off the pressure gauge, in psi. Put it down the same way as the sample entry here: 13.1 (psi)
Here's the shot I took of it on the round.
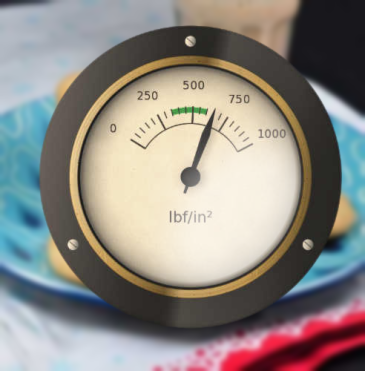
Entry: 650 (psi)
